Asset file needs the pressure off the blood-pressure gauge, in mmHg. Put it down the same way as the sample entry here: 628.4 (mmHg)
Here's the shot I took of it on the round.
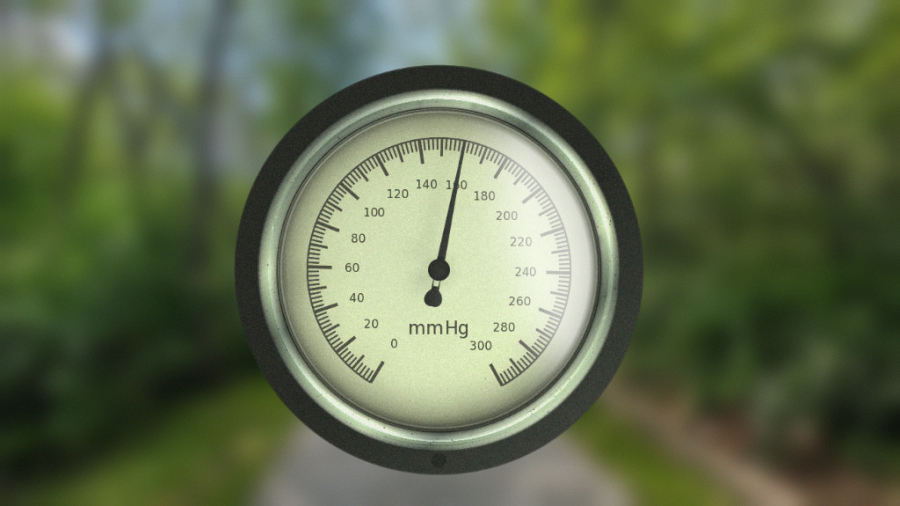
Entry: 160 (mmHg)
